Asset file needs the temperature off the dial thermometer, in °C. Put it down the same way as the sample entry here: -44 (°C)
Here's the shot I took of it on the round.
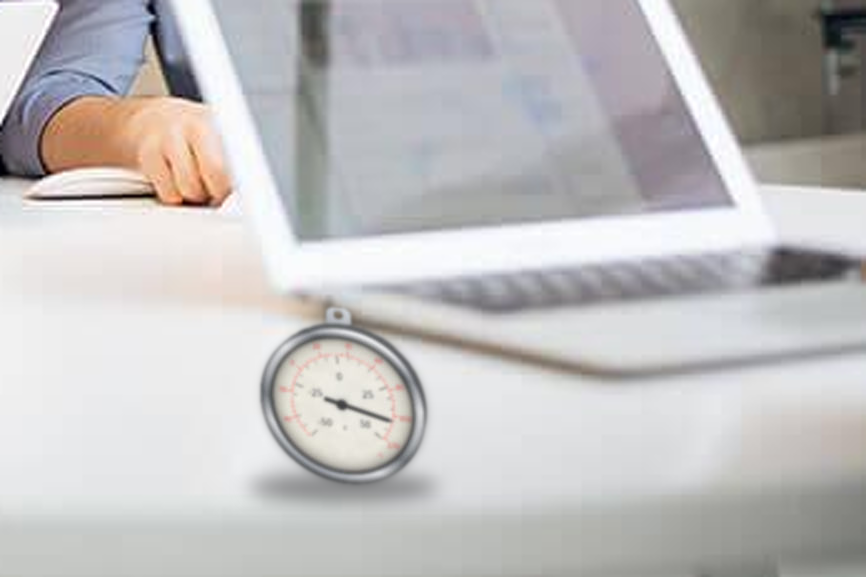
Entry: 40 (°C)
